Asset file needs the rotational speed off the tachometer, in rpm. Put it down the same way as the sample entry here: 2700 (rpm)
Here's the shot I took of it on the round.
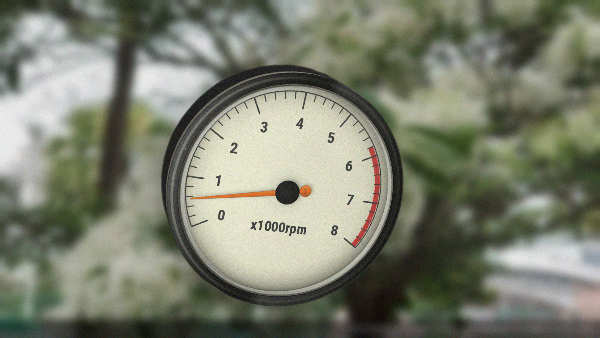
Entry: 600 (rpm)
